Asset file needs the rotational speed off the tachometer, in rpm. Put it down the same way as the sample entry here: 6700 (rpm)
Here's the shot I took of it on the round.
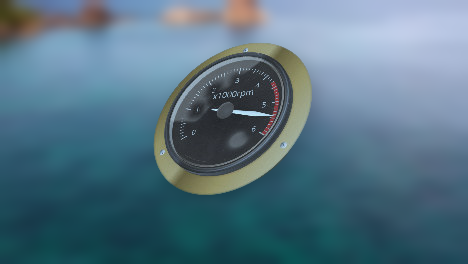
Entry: 5500 (rpm)
